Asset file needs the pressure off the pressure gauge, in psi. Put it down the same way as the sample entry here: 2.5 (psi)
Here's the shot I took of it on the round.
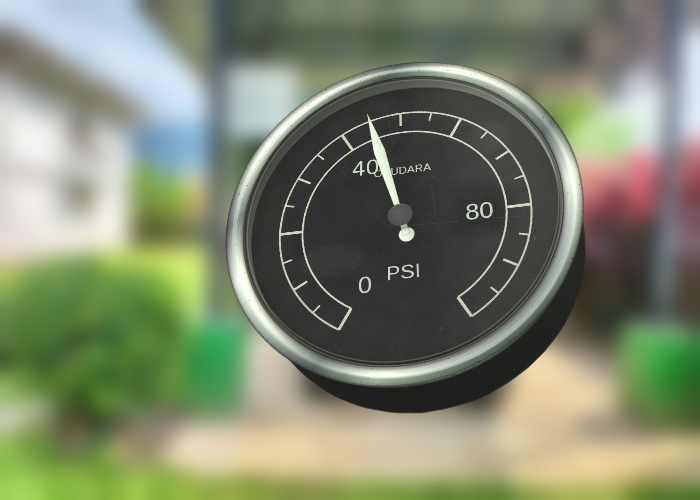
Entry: 45 (psi)
